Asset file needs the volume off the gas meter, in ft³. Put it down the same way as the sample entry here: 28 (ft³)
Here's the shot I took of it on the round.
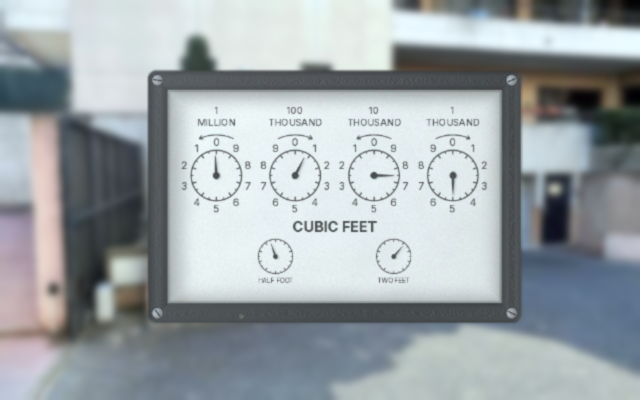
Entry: 7500 (ft³)
